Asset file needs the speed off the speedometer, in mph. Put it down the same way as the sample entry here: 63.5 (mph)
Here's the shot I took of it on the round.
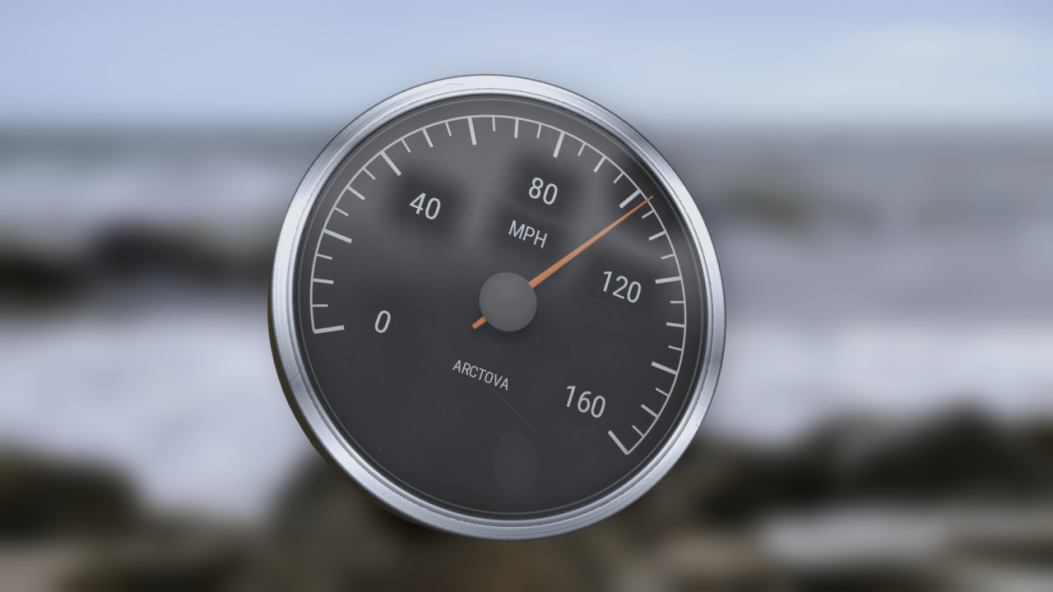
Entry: 102.5 (mph)
